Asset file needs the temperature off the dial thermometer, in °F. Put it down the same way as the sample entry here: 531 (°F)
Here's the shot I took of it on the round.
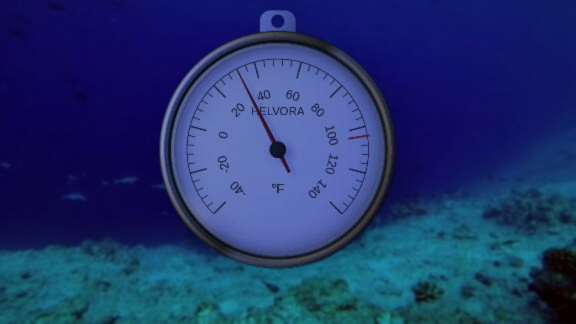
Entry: 32 (°F)
